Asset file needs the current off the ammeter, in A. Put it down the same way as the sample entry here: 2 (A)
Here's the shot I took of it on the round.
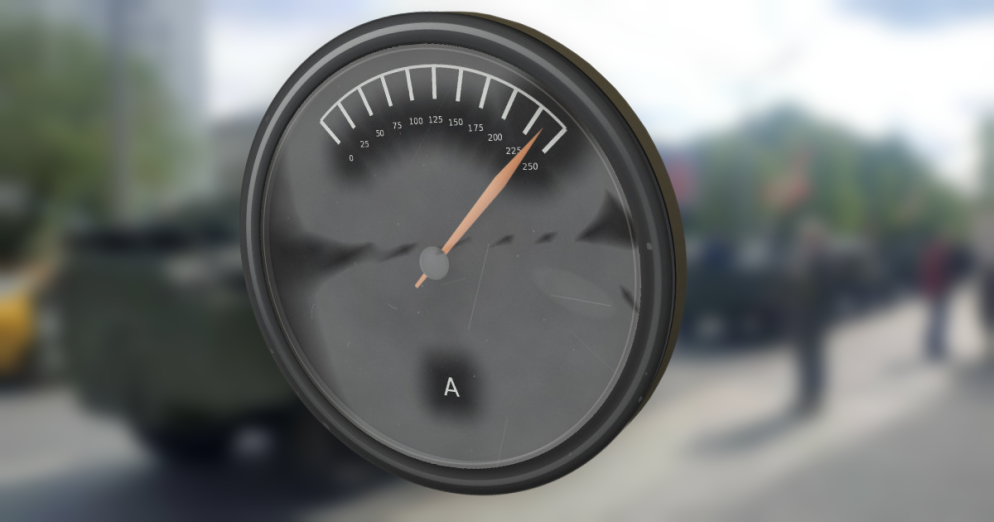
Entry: 237.5 (A)
